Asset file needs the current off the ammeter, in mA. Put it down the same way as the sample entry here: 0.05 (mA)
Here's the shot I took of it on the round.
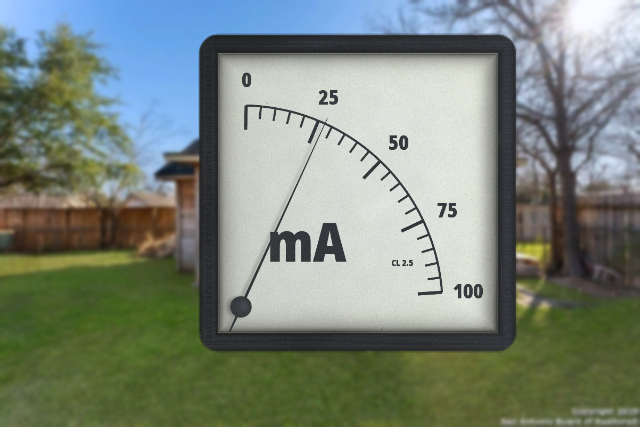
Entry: 27.5 (mA)
